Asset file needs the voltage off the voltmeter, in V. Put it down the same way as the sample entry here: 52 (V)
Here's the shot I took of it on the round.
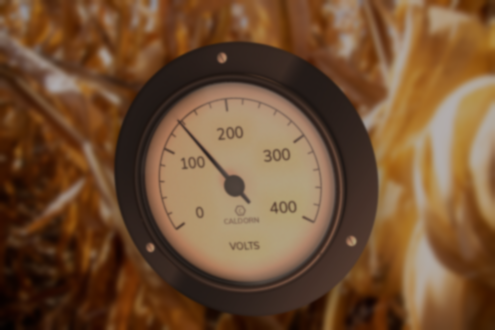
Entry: 140 (V)
